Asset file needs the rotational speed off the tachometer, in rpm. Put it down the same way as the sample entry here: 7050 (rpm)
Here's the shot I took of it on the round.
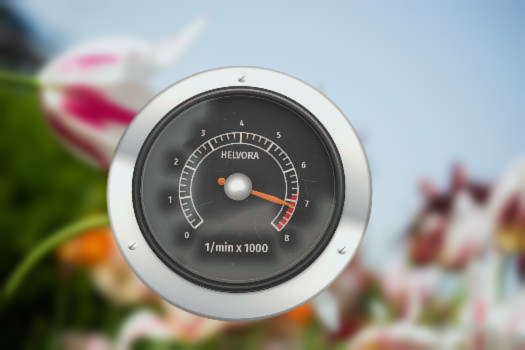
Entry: 7200 (rpm)
